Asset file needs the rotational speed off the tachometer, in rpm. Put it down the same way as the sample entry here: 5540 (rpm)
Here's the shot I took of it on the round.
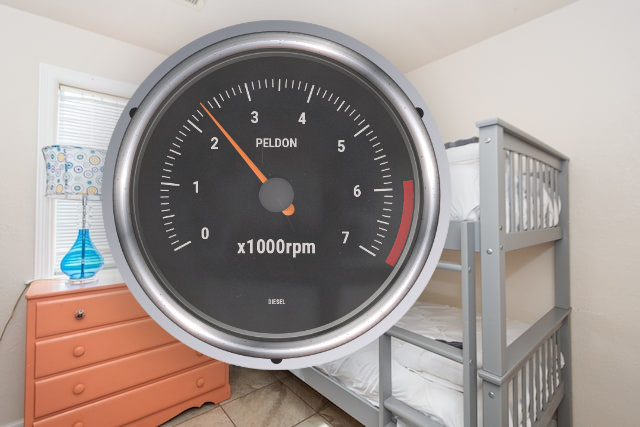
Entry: 2300 (rpm)
